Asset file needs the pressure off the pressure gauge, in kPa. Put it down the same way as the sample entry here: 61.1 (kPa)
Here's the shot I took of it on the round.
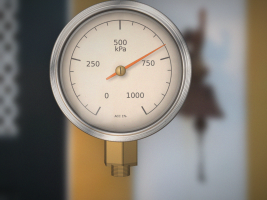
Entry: 700 (kPa)
